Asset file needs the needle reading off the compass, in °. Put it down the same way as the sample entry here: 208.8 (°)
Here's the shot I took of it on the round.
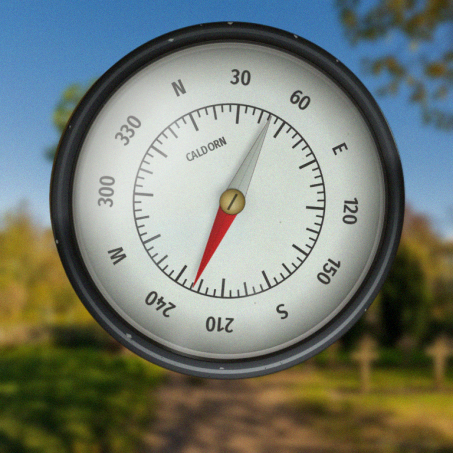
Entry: 230 (°)
